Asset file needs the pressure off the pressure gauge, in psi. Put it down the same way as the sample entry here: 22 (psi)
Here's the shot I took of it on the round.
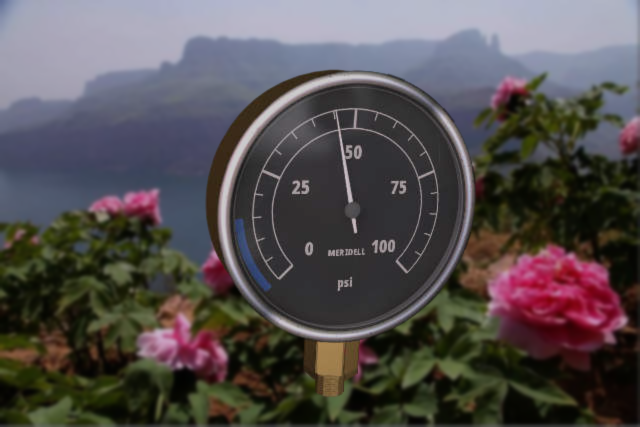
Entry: 45 (psi)
